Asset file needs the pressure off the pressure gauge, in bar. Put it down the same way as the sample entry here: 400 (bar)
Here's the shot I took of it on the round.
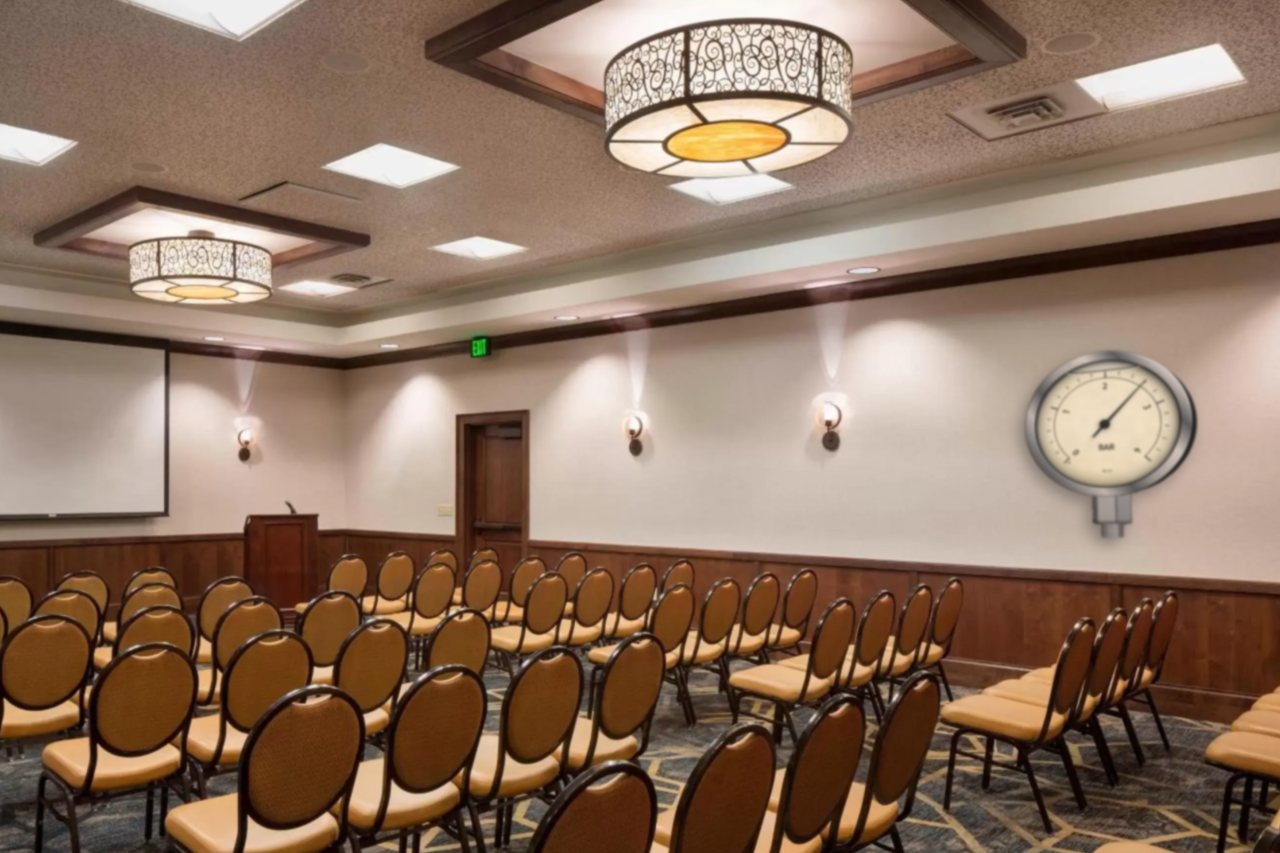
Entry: 2.6 (bar)
